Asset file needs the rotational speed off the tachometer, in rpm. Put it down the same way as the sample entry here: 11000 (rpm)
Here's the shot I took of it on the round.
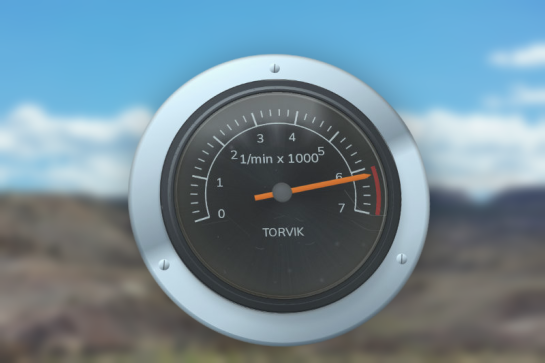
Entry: 6200 (rpm)
